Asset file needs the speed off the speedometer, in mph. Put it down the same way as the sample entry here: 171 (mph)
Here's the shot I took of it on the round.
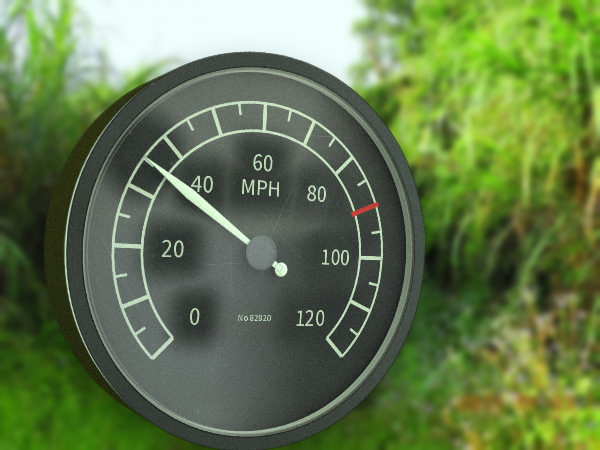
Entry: 35 (mph)
